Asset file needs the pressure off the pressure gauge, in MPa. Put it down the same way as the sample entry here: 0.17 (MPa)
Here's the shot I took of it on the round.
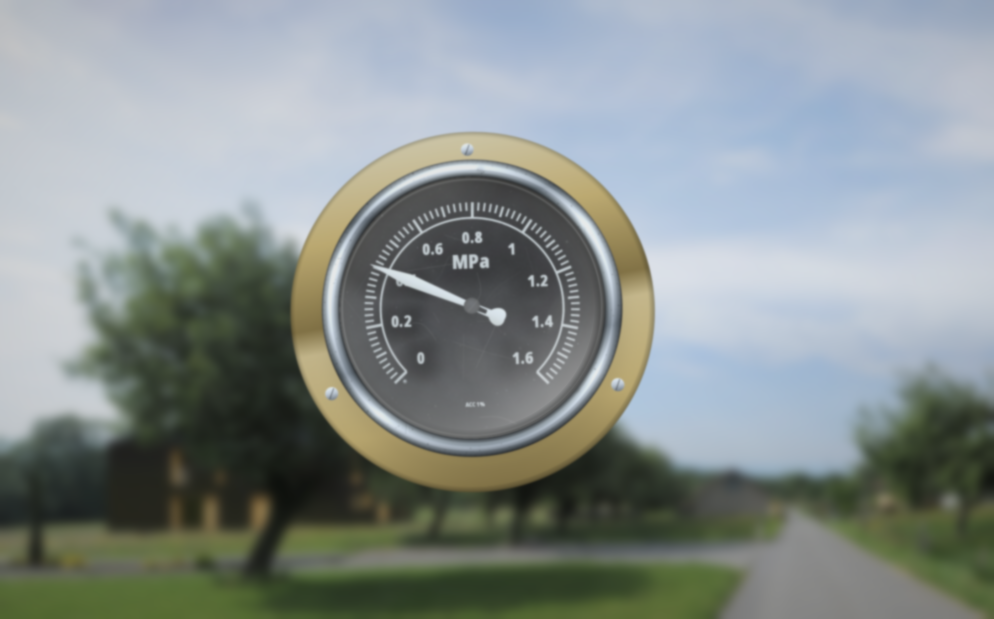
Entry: 0.4 (MPa)
